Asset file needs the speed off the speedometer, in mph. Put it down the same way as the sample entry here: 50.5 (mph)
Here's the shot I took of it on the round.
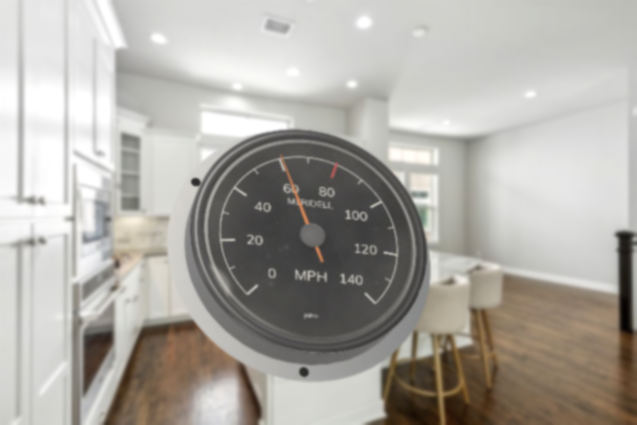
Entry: 60 (mph)
